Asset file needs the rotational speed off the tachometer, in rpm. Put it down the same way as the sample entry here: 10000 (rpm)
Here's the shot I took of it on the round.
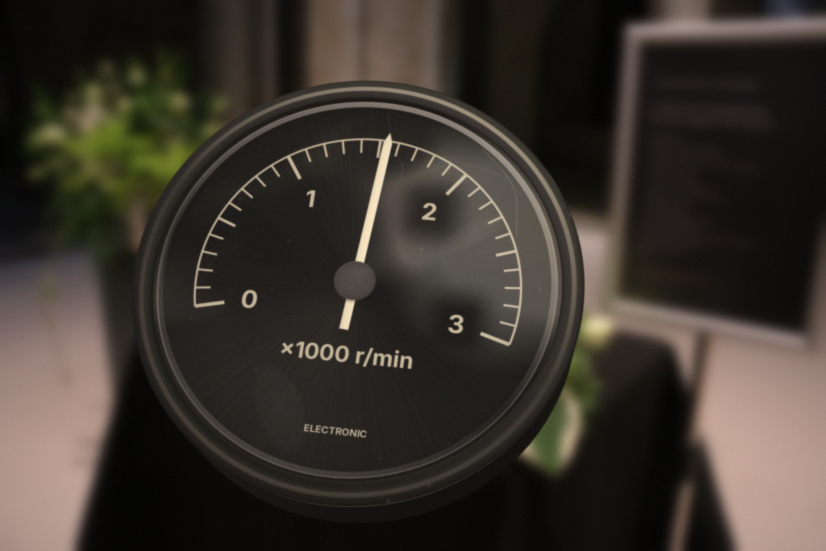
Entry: 1550 (rpm)
